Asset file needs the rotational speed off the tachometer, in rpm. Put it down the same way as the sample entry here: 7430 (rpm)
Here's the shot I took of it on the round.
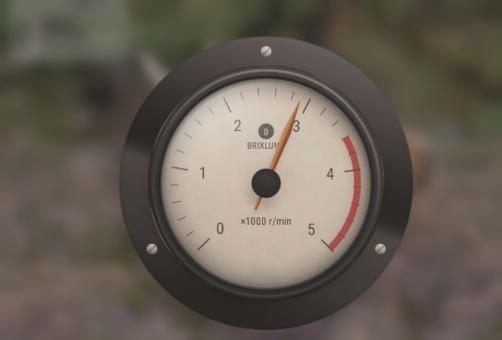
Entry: 2900 (rpm)
